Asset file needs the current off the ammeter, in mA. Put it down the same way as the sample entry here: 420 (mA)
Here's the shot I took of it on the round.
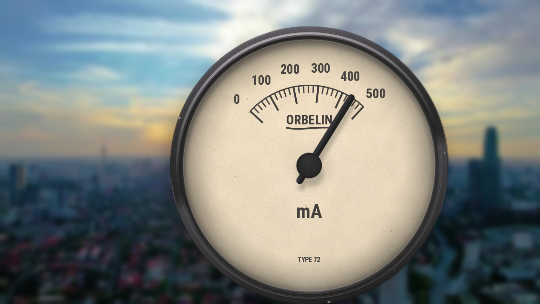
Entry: 440 (mA)
